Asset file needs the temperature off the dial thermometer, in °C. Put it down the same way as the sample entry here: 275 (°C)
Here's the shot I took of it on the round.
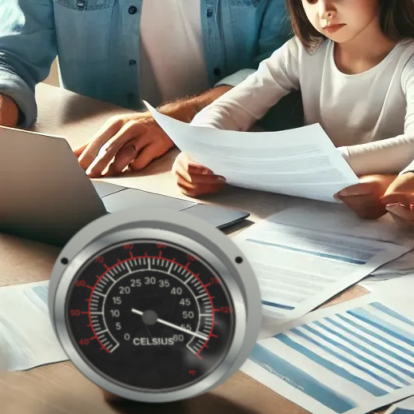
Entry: 55 (°C)
